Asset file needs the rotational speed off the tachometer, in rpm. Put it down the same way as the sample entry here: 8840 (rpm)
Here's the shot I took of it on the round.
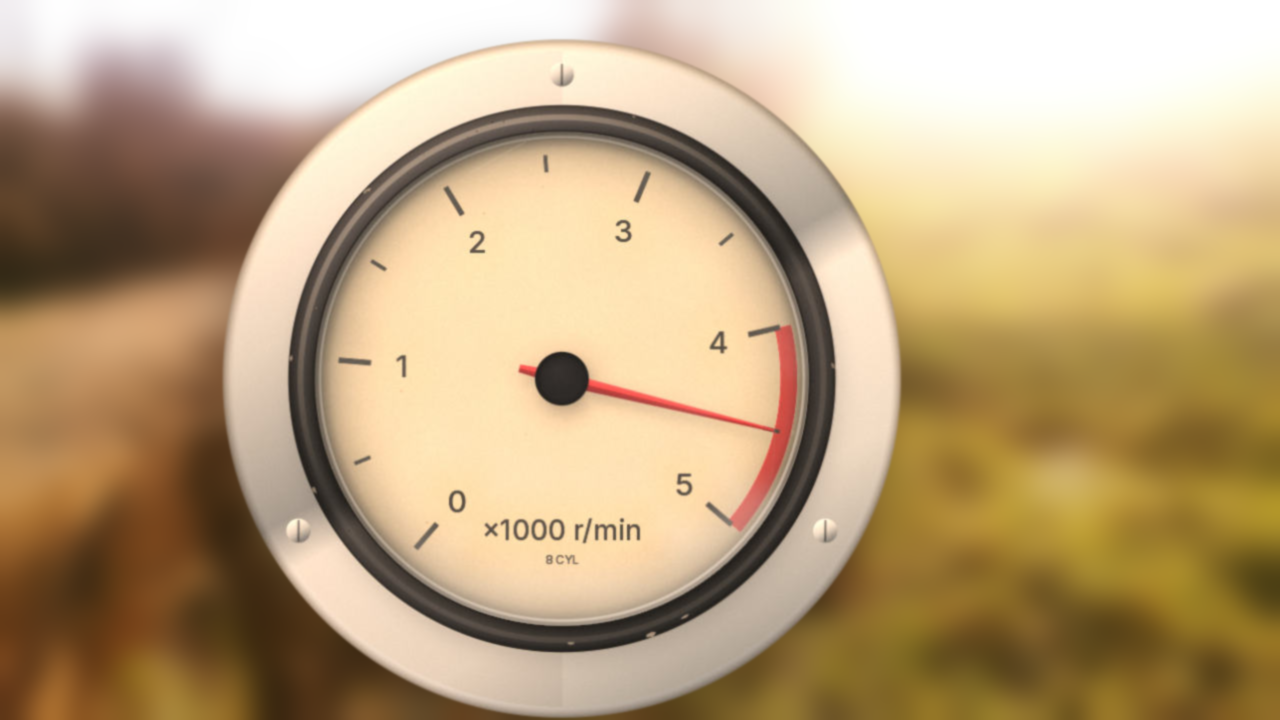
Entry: 4500 (rpm)
